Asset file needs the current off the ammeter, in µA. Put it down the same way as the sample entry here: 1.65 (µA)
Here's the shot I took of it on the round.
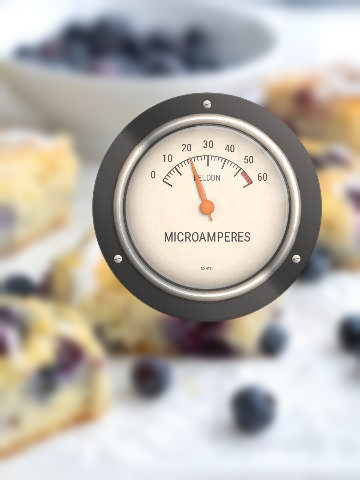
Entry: 20 (µA)
